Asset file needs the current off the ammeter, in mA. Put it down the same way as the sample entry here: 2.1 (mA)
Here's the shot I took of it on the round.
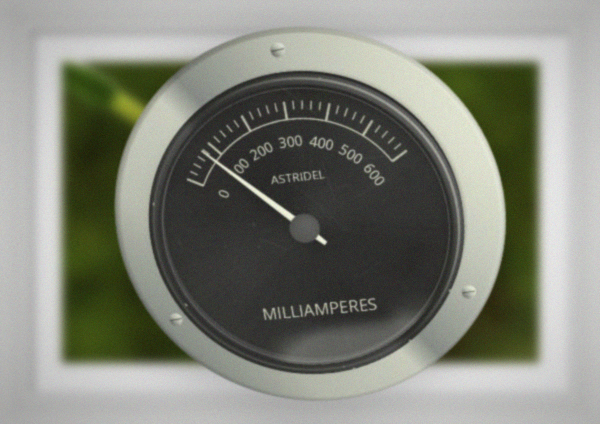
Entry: 80 (mA)
